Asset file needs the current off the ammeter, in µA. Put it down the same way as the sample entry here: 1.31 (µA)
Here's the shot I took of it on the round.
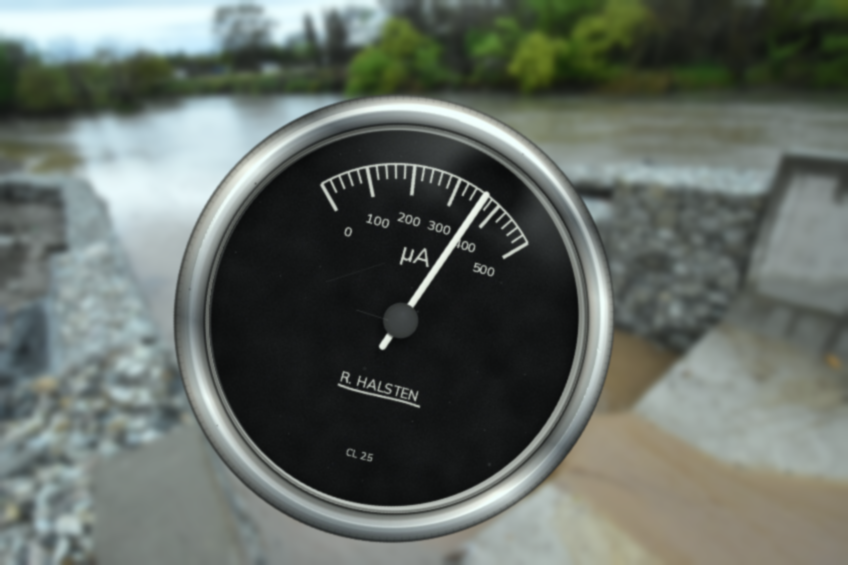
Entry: 360 (µA)
